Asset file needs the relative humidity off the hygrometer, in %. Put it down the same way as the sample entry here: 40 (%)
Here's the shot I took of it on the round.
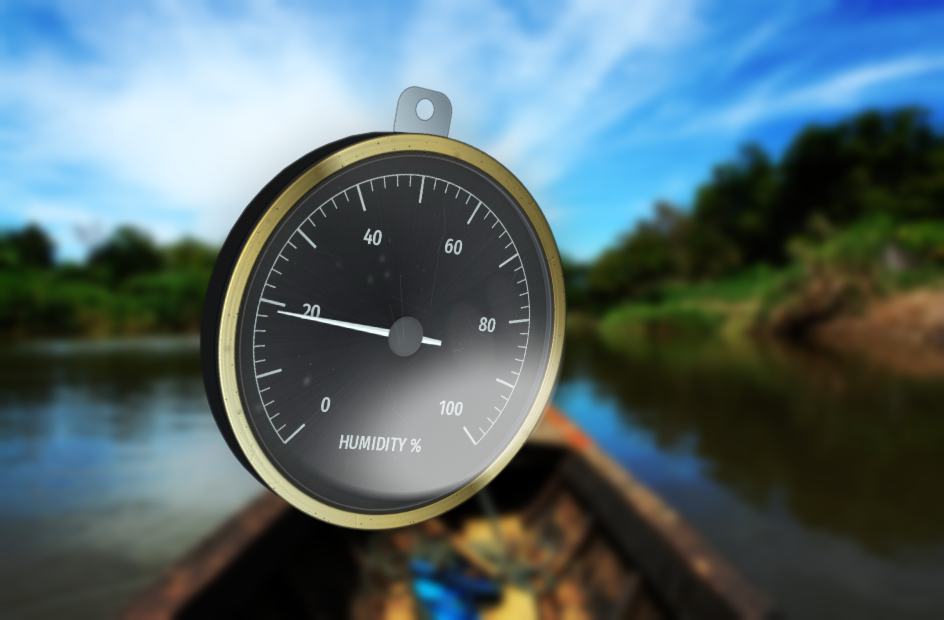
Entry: 19 (%)
